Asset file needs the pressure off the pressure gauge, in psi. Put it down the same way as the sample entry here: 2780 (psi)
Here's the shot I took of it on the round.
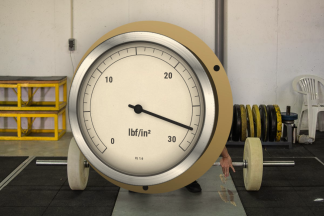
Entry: 27.5 (psi)
